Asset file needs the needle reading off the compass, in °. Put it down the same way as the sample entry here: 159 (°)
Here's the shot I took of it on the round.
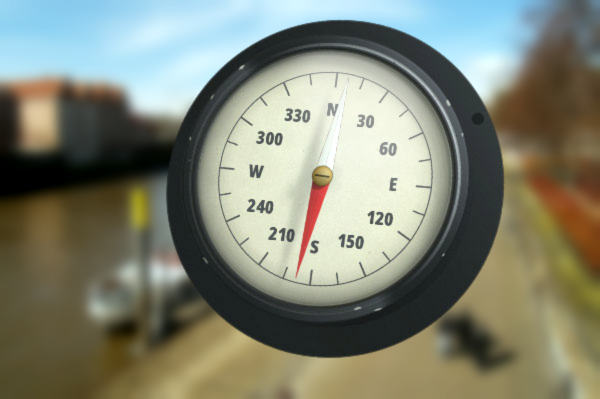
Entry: 187.5 (°)
